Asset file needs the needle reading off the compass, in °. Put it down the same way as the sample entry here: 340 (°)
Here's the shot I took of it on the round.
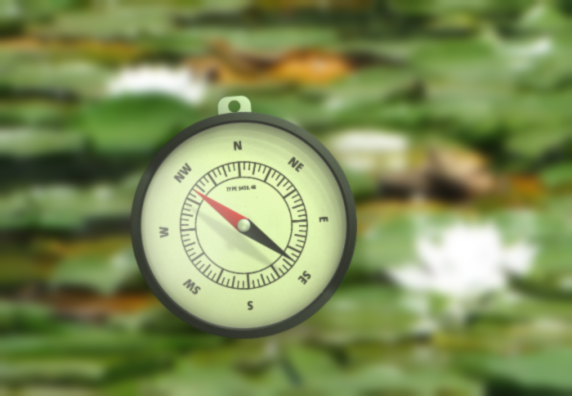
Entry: 310 (°)
